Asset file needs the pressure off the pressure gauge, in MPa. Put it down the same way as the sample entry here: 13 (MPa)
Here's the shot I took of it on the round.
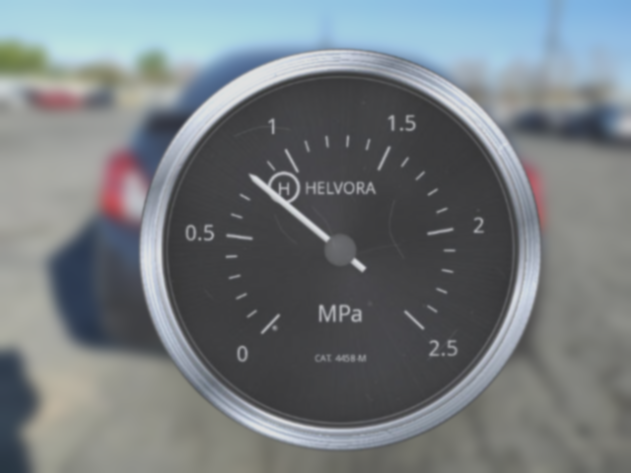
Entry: 0.8 (MPa)
